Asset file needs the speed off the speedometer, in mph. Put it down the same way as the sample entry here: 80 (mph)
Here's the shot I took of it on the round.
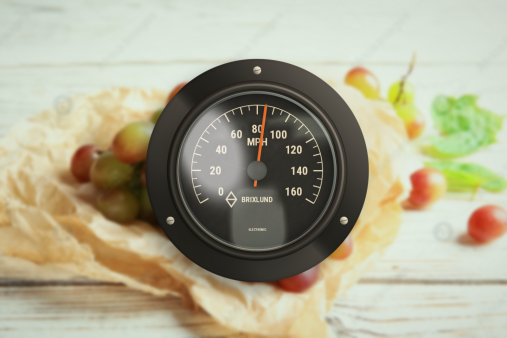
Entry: 85 (mph)
